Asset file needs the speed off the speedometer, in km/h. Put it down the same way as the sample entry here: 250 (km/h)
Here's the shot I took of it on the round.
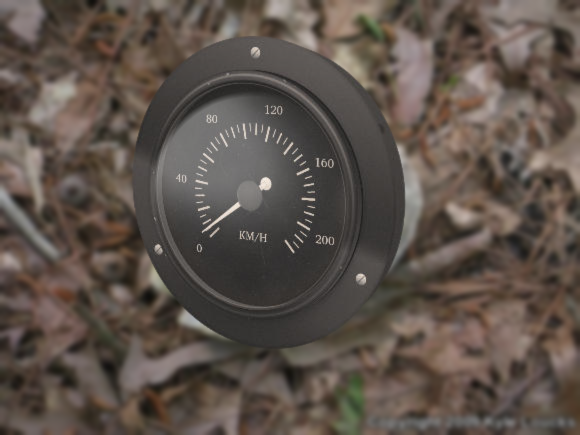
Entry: 5 (km/h)
